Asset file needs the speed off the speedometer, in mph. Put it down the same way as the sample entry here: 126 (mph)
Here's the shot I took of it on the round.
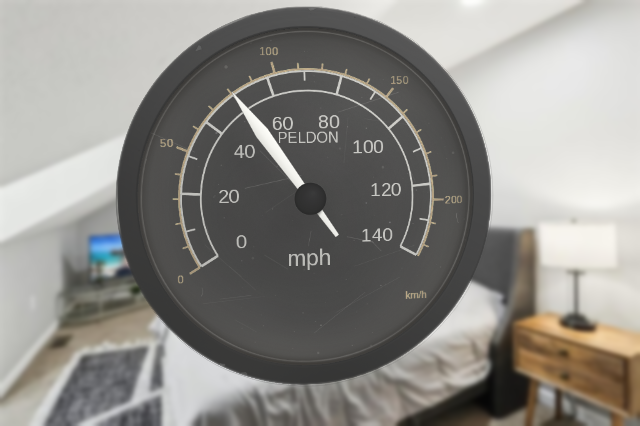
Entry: 50 (mph)
